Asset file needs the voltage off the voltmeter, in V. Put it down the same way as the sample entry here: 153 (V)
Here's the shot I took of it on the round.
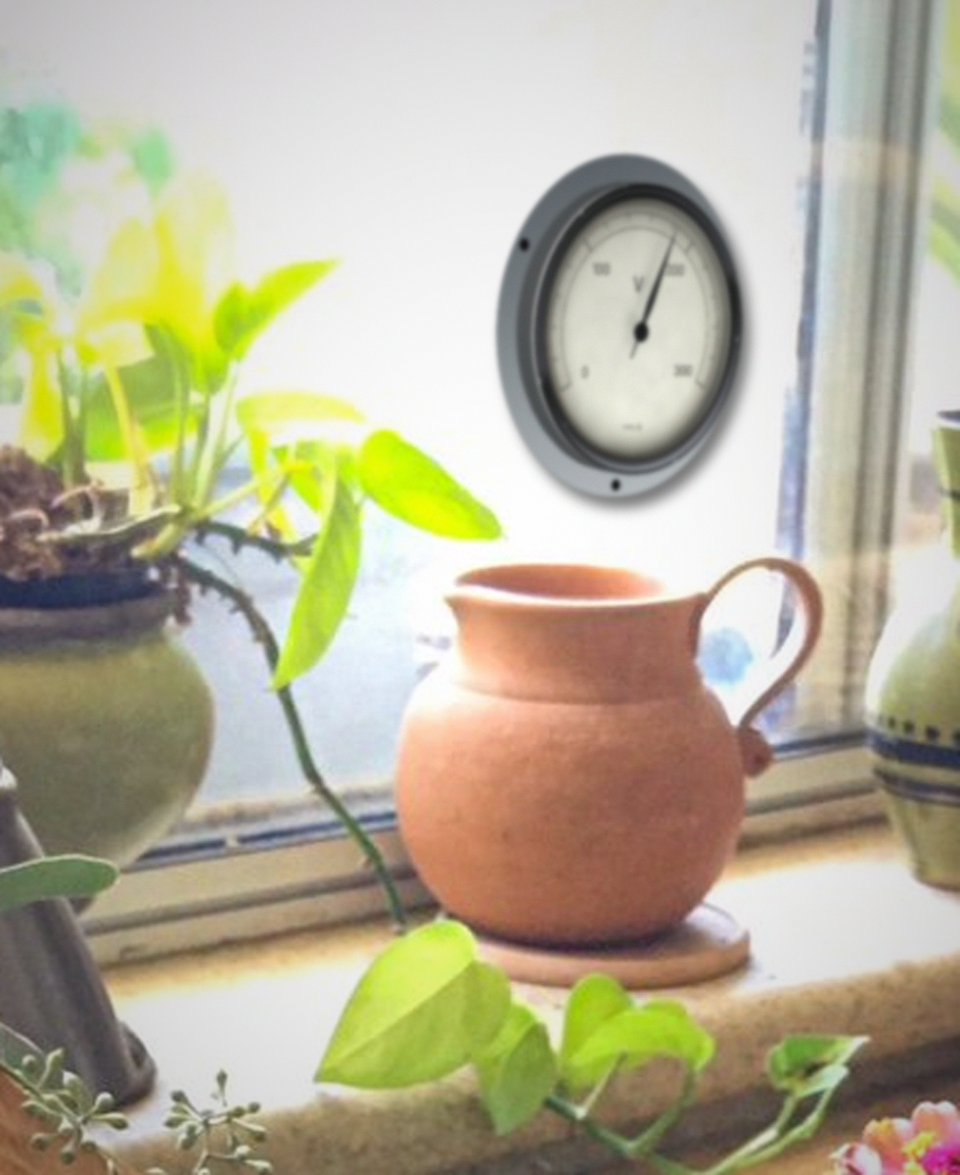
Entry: 180 (V)
